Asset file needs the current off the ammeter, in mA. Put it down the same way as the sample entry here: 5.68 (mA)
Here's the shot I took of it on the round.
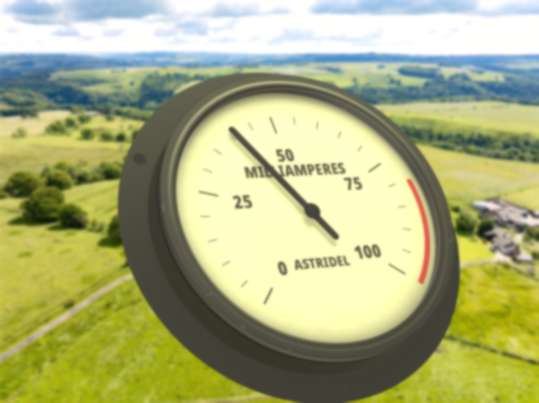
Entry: 40 (mA)
